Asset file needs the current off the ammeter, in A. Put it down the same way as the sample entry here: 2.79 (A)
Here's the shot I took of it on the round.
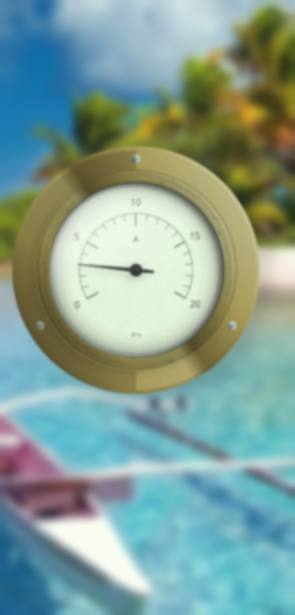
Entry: 3 (A)
